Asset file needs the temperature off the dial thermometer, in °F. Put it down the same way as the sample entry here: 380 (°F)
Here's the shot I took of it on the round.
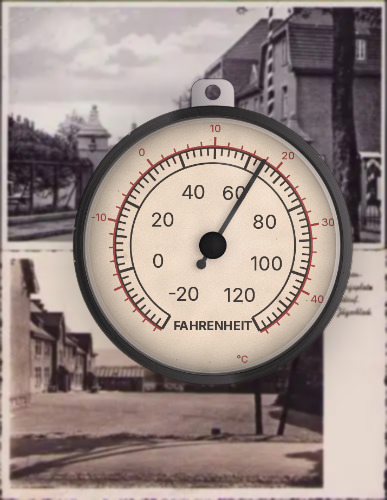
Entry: 64 (°F)
